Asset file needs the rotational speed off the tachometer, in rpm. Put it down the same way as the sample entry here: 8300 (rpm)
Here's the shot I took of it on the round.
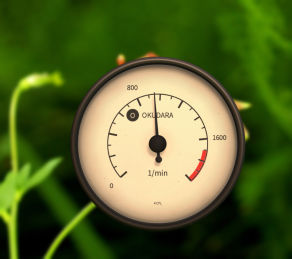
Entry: 950 (rpm)
